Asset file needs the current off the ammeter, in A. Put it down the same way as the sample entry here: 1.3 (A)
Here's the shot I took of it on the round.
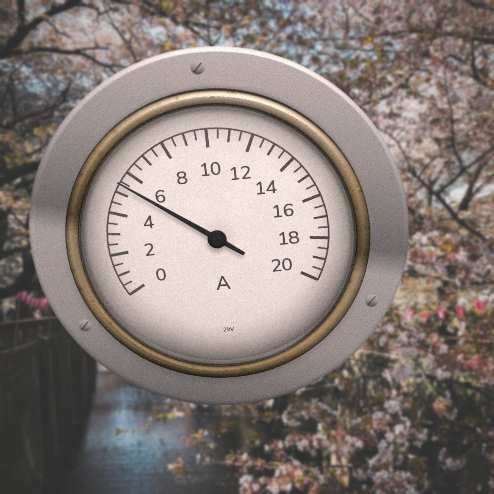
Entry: 5.5 (A)
